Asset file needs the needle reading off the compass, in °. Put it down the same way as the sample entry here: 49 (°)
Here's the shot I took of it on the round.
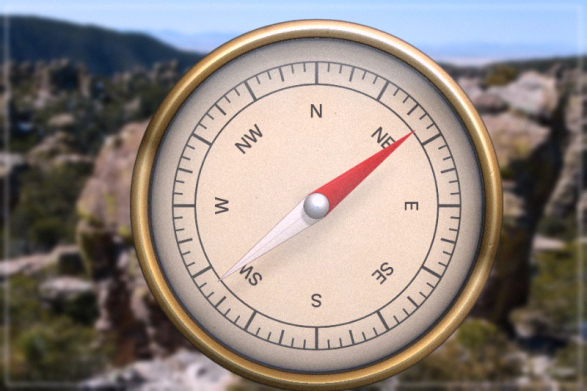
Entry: 52.5 (°)
